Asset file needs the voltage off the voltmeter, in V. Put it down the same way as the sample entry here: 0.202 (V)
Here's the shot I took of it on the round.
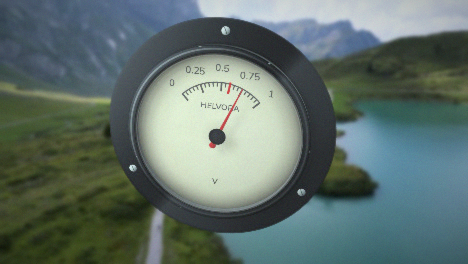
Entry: 0.75 (V)
